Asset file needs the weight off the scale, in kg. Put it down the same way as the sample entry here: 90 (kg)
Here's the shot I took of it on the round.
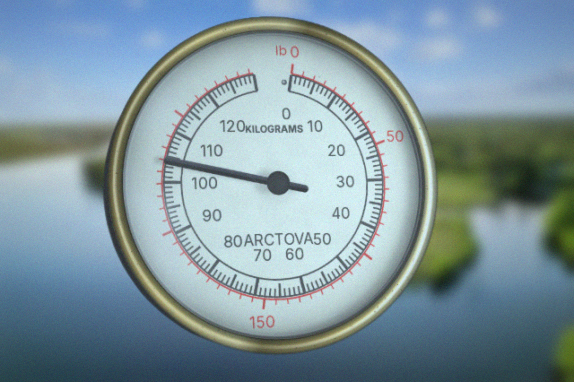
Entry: 104 (kg)
